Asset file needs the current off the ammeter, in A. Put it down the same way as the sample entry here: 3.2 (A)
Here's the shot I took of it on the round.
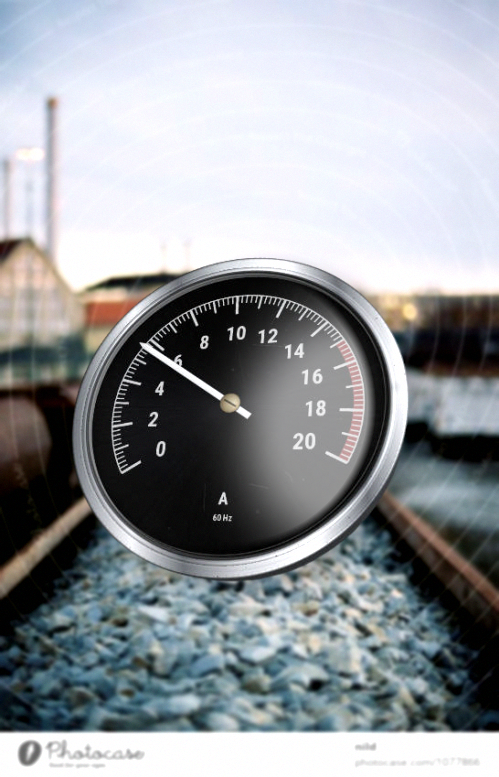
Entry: 5.6 (A)
